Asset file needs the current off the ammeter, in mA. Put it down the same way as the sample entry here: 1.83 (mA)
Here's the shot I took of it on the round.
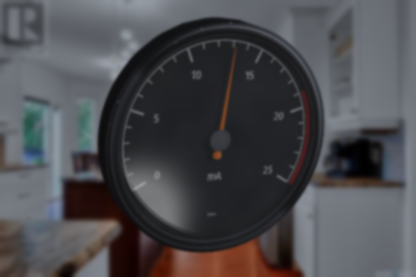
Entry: 13 (mA)
